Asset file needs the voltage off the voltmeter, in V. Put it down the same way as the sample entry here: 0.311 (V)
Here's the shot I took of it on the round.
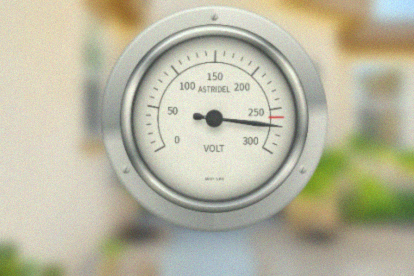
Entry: 270 (V)
